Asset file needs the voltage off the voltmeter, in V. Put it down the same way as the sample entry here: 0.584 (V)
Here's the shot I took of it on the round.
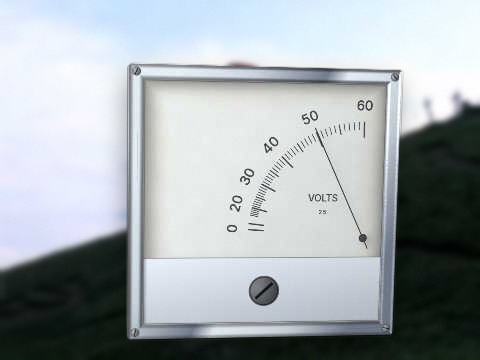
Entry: 50 (V)
